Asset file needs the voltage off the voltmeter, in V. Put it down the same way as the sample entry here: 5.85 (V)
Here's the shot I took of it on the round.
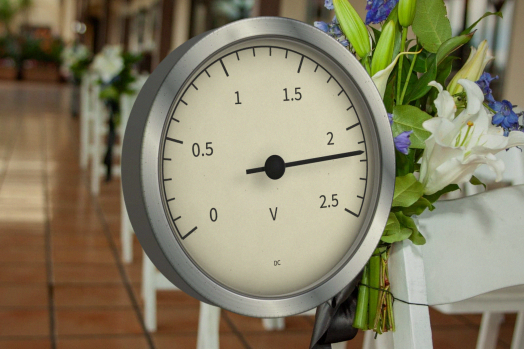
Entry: 2.15 (V)
